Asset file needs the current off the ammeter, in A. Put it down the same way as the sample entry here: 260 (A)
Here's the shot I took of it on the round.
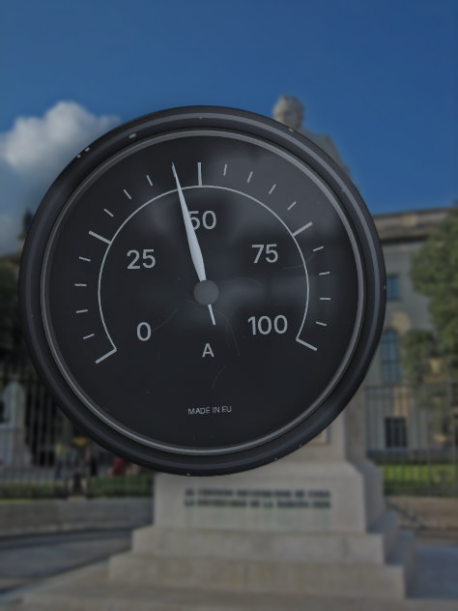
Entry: 45 (A)
